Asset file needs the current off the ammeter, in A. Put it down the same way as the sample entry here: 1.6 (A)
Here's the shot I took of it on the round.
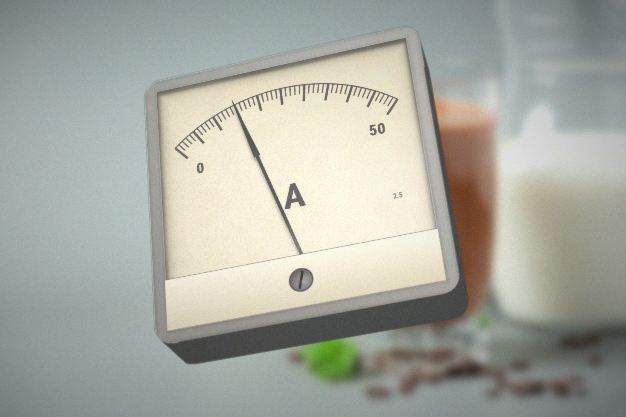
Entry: 15 (A)
